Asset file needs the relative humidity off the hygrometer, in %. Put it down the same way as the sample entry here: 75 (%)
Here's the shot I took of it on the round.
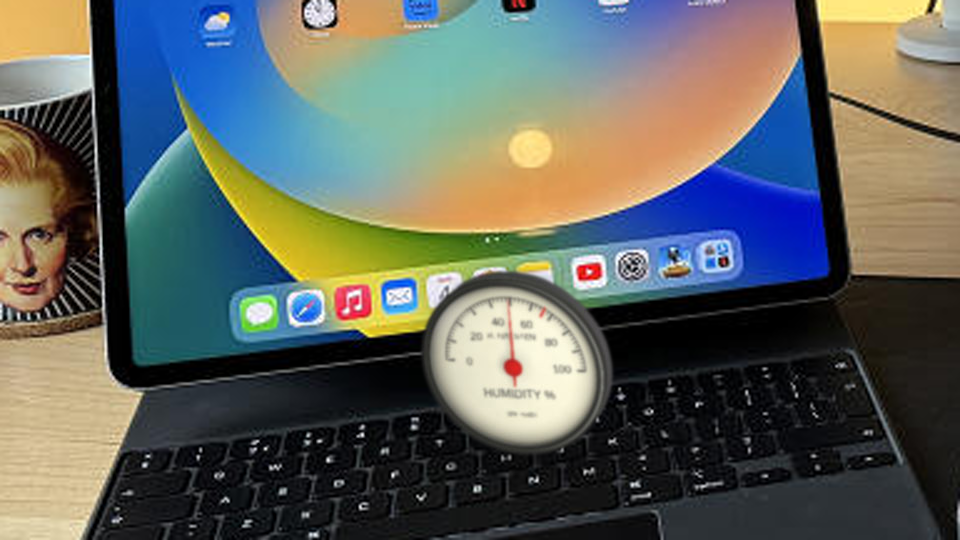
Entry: 50 (%)
